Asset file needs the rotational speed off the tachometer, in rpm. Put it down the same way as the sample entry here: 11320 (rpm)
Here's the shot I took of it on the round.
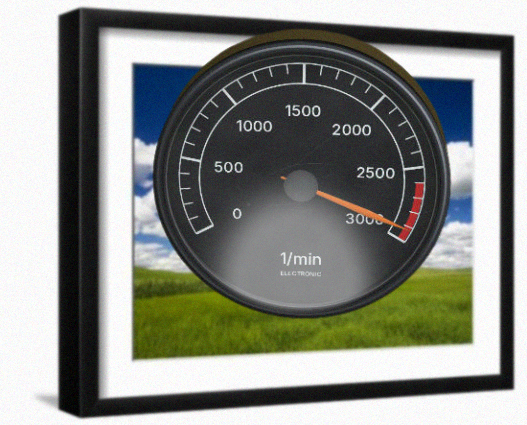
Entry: 2900 (rpm)
